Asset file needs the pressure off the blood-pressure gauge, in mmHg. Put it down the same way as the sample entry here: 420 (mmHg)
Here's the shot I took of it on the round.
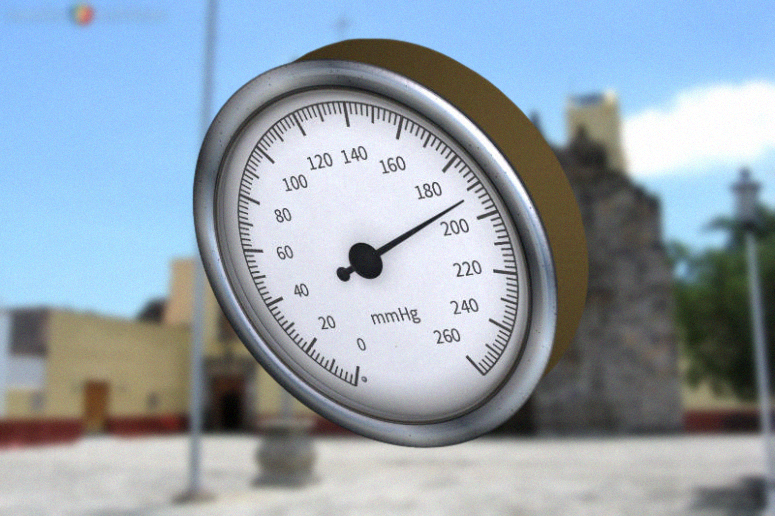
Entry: 192 (mmHg)
